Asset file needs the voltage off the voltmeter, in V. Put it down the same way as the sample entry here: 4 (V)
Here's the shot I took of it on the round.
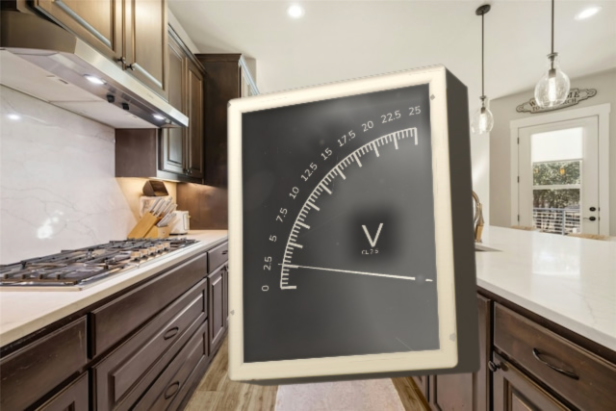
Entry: 2.5 (V)
